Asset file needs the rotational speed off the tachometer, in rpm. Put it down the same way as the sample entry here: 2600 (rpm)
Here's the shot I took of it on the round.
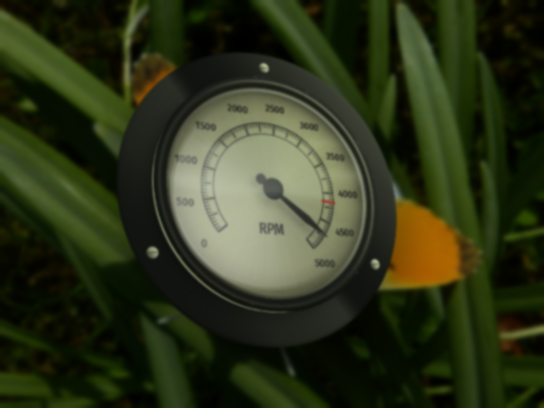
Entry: 4750 (rpm)
